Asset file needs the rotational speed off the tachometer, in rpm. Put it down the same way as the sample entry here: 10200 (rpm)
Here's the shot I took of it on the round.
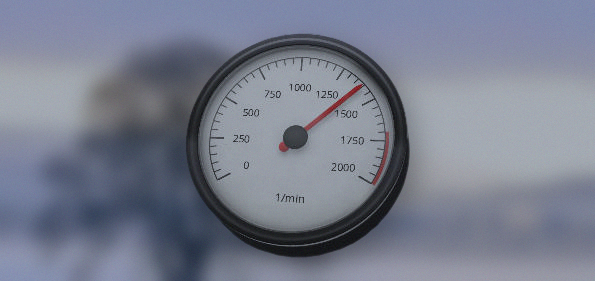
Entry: 1400 (rpm)
